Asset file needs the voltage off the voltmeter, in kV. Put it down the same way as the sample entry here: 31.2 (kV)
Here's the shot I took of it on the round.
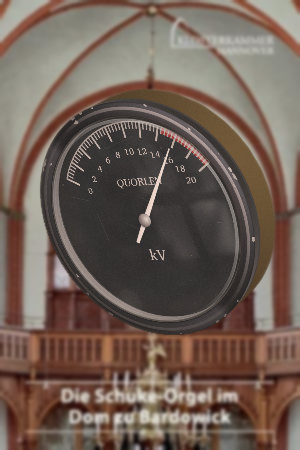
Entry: 16 (kV)
